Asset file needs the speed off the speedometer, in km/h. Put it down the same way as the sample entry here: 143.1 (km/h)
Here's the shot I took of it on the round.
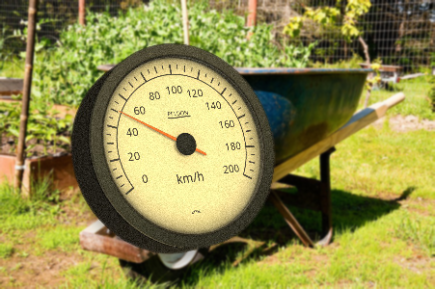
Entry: 50 (km/h)
